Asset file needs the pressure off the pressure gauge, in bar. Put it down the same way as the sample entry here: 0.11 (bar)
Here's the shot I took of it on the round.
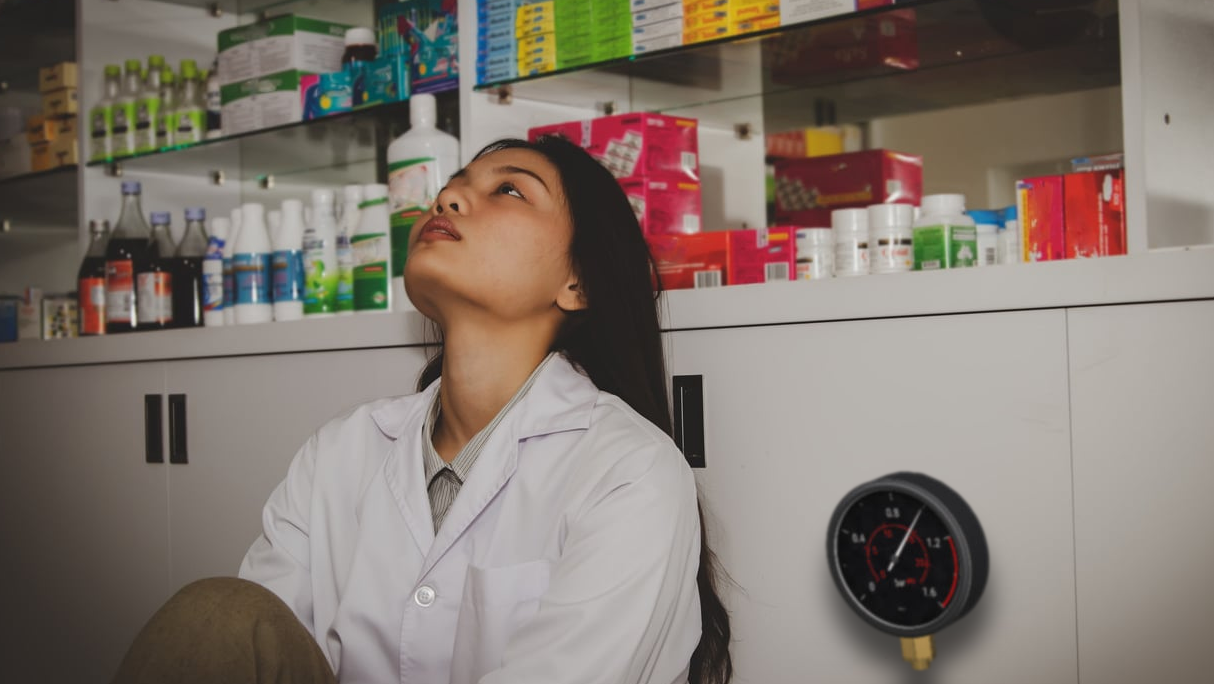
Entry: 1 (bar)
